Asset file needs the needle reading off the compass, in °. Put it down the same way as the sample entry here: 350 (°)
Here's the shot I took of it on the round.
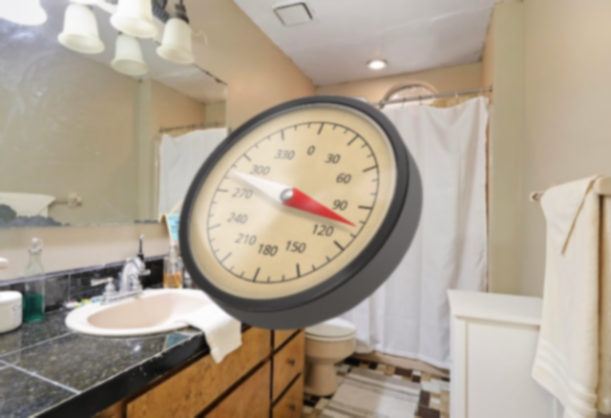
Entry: 105 (°)
